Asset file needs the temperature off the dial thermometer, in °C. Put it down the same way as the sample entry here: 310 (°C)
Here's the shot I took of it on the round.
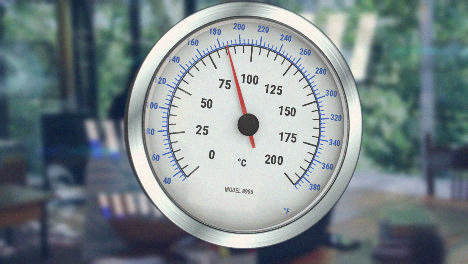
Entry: 85 (°C)
